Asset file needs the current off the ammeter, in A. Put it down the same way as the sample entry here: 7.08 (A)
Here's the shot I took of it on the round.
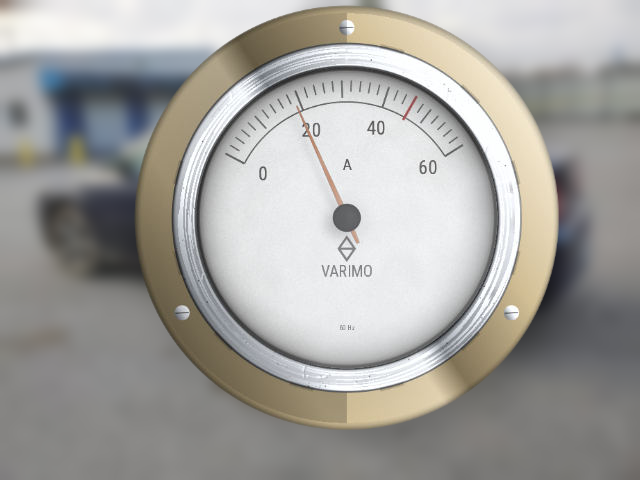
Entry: 19 (A)
